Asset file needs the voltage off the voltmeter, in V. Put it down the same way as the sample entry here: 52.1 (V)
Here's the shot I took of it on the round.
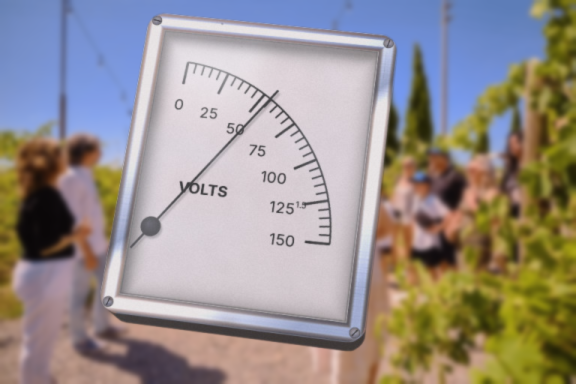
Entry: 55 (V)
